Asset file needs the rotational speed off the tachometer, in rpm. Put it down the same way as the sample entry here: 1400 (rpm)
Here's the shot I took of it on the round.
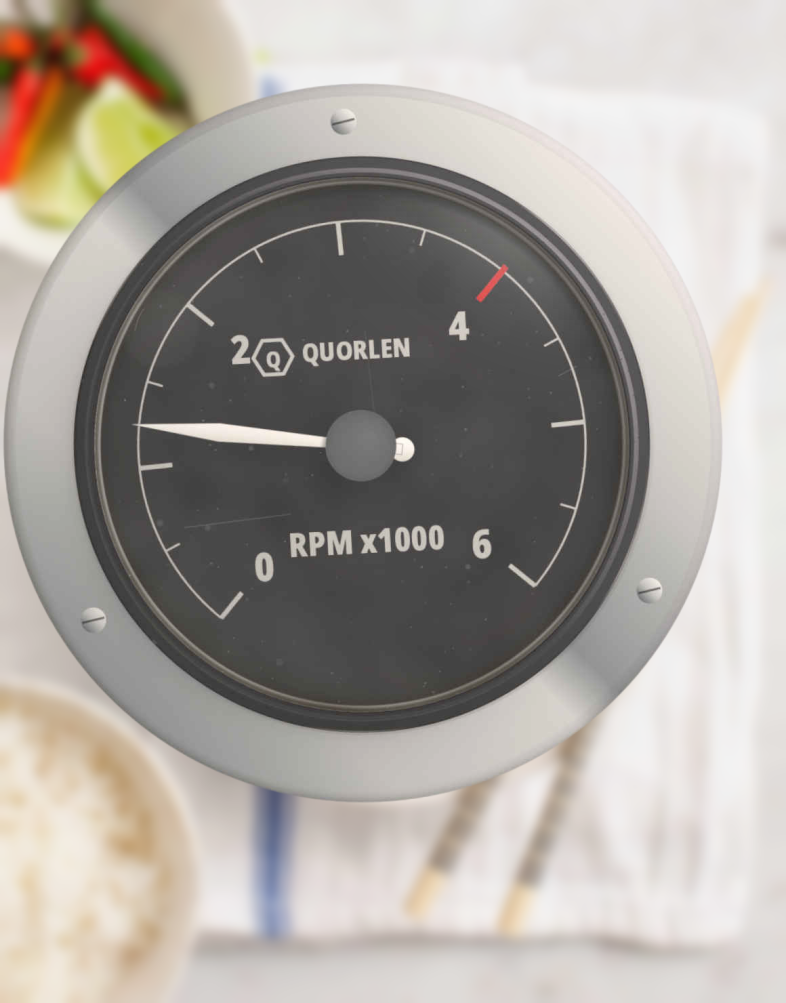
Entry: 1250 (rpm)
